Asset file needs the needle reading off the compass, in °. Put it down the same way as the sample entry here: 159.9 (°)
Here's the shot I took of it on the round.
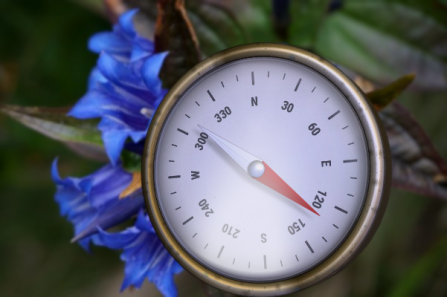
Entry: 130 (°)
